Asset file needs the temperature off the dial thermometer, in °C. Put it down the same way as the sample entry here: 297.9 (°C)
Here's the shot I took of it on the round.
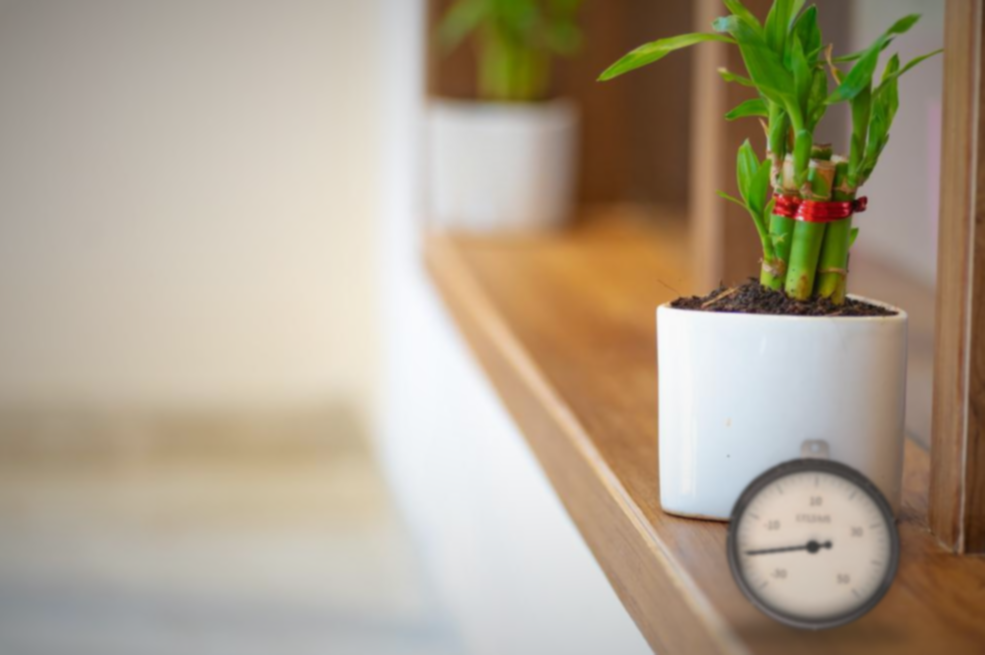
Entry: -20 (°C)
